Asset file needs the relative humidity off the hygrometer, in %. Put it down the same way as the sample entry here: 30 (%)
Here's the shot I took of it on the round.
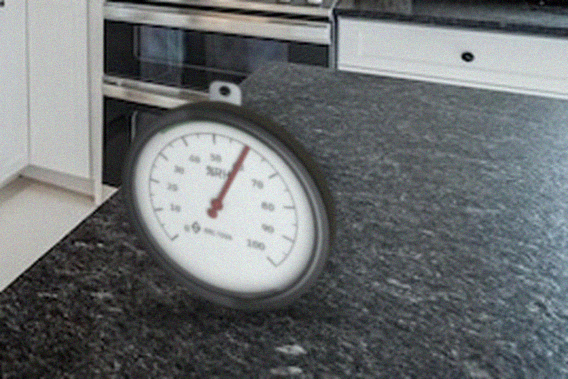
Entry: 60 (%)
